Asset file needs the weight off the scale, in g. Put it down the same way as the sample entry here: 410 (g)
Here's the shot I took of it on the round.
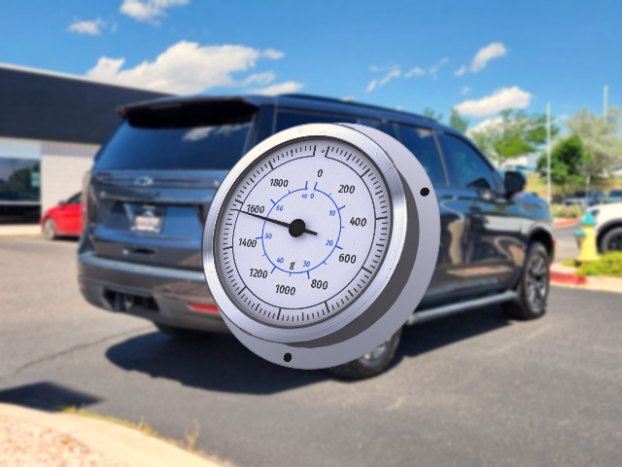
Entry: 1560 (g)
